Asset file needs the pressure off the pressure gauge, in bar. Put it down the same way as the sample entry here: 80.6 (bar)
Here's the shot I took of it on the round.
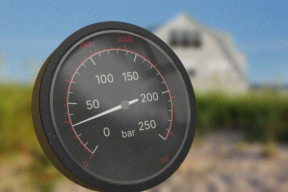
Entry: 30 (bar)
